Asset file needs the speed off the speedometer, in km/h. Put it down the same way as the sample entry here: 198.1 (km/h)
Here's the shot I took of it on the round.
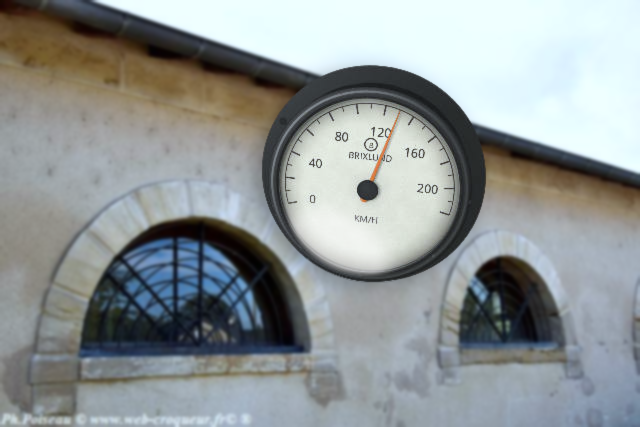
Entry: 130 (km/h)
